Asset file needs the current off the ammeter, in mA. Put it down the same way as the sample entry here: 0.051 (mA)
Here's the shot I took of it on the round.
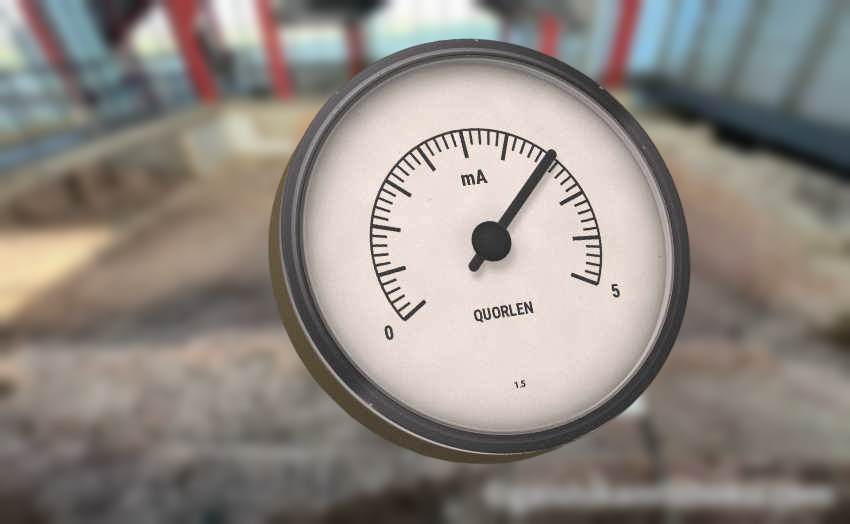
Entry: 3.5 (mA)
